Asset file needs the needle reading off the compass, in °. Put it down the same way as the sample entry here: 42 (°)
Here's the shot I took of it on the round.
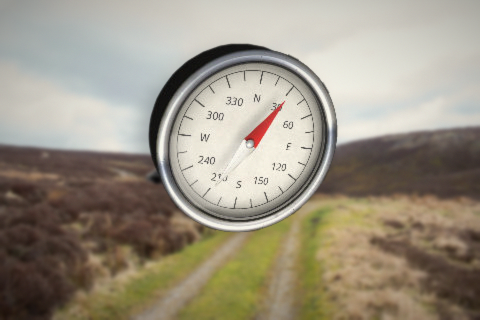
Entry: 30 (°)
